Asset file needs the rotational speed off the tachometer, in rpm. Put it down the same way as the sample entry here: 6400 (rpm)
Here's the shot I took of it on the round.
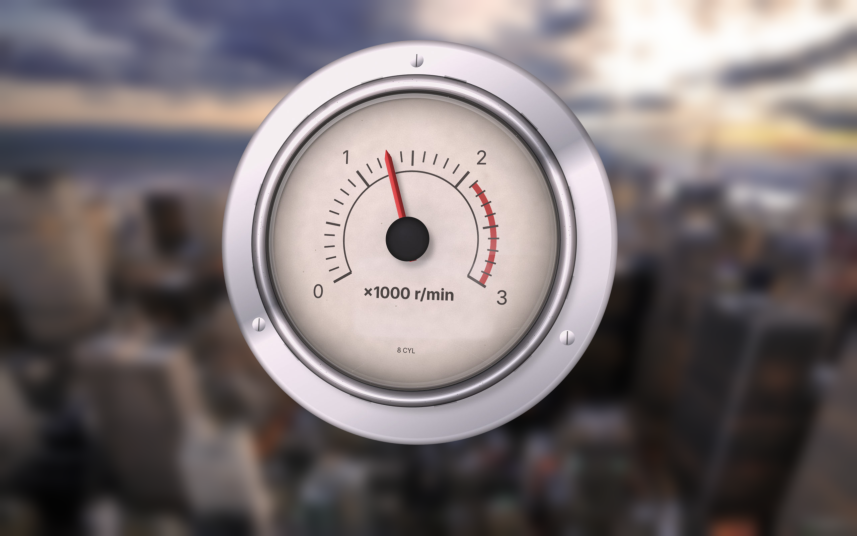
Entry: 1300 (rpm)
